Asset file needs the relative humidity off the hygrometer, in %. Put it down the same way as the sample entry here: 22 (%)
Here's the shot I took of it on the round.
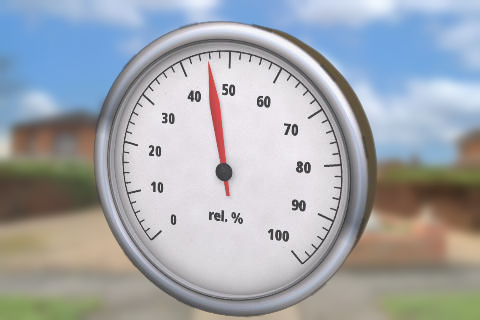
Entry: 46 (%)
